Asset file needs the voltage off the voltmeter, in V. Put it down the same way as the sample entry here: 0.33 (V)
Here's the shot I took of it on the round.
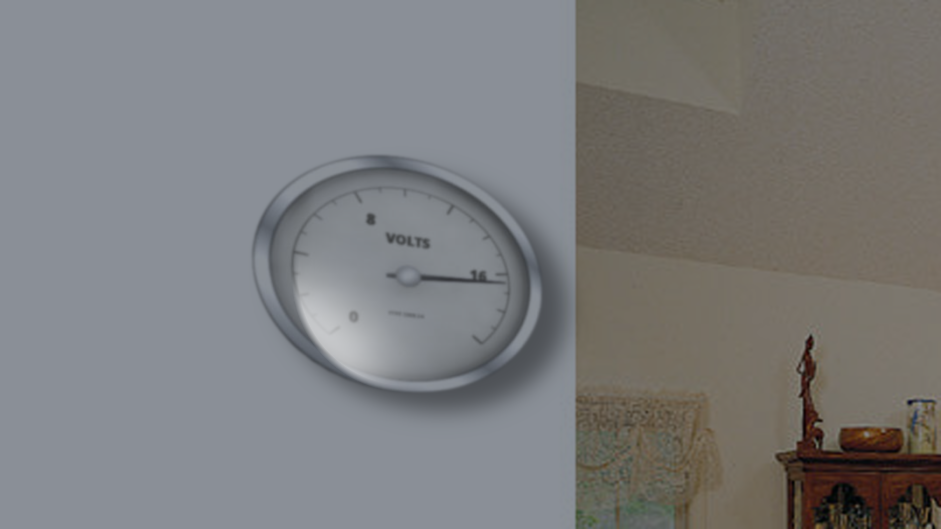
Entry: 16.5 (V)
